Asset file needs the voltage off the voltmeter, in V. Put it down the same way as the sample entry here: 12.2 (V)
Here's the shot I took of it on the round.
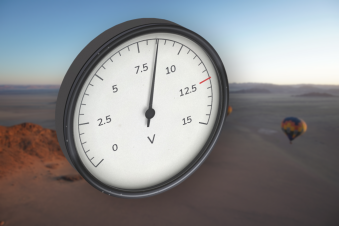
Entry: 8.5 (V)
